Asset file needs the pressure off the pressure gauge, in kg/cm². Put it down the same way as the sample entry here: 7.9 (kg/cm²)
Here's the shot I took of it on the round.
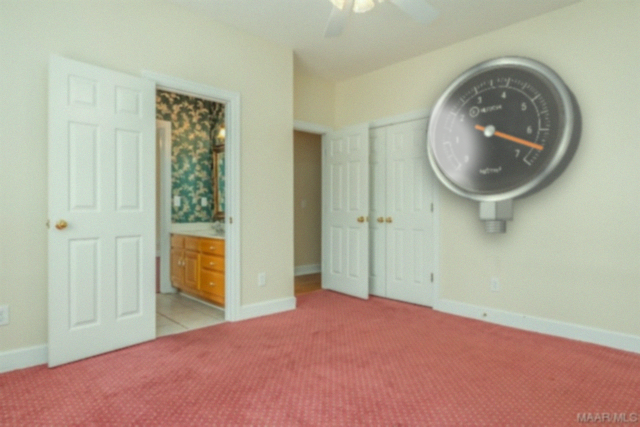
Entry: 6.5 (kg/cm²)
